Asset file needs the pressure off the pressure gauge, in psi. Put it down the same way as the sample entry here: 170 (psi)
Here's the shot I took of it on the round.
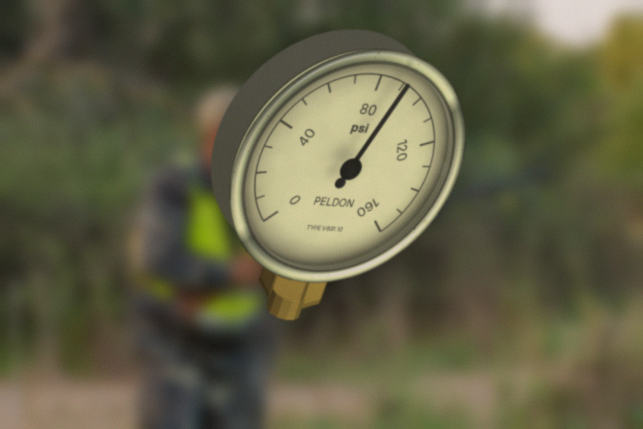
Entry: 90 (psi)
